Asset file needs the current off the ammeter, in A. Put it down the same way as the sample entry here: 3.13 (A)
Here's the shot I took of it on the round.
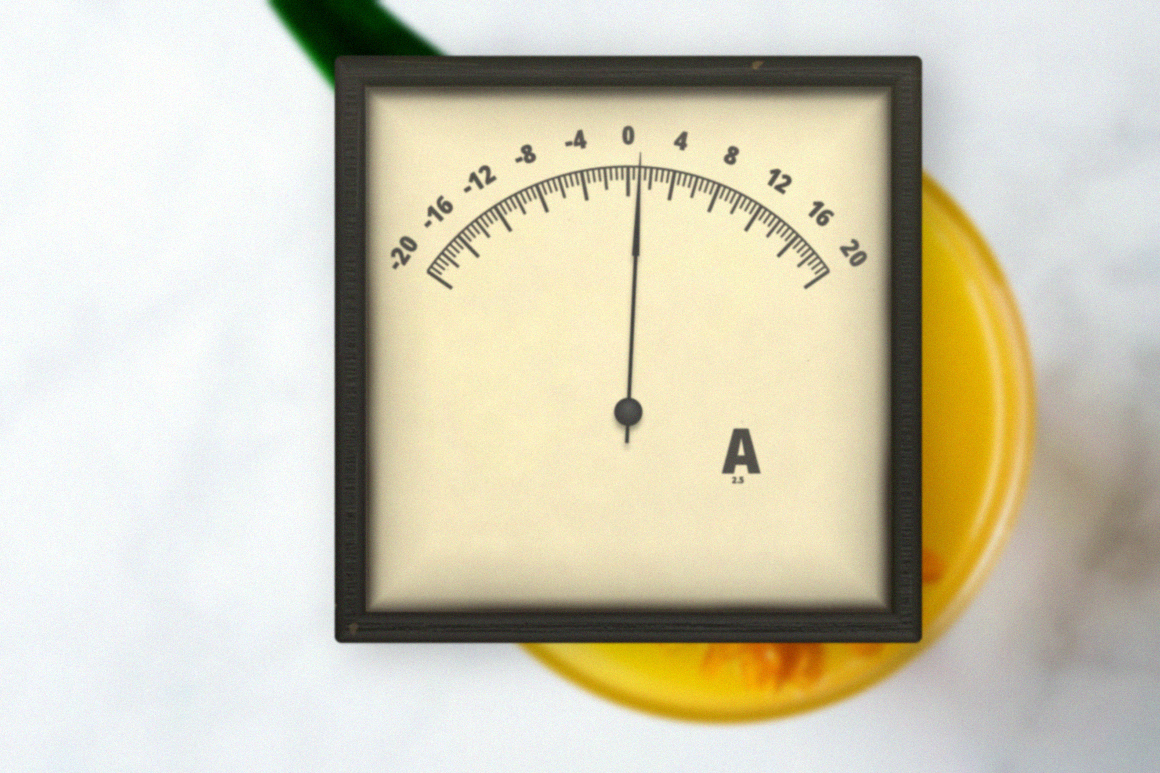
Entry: 1 (A)
